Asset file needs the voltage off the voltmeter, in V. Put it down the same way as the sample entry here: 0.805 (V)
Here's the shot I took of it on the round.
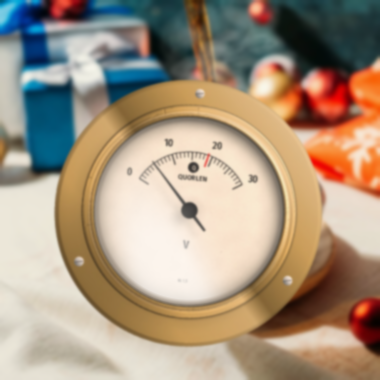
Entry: 5 (V)
